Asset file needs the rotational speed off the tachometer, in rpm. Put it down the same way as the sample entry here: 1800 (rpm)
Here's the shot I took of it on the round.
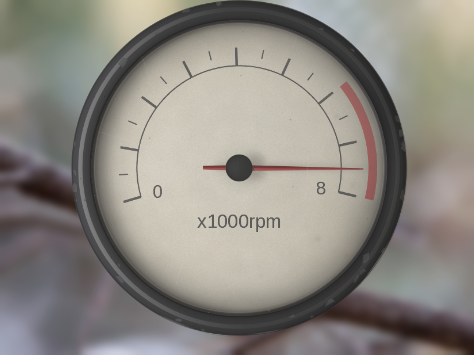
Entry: 7500 (rpm)
